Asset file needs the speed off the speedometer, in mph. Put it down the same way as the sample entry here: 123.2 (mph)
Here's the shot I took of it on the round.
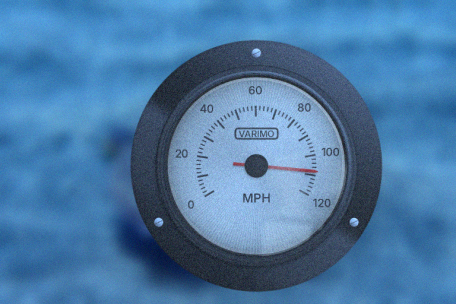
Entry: 108 (mph)
